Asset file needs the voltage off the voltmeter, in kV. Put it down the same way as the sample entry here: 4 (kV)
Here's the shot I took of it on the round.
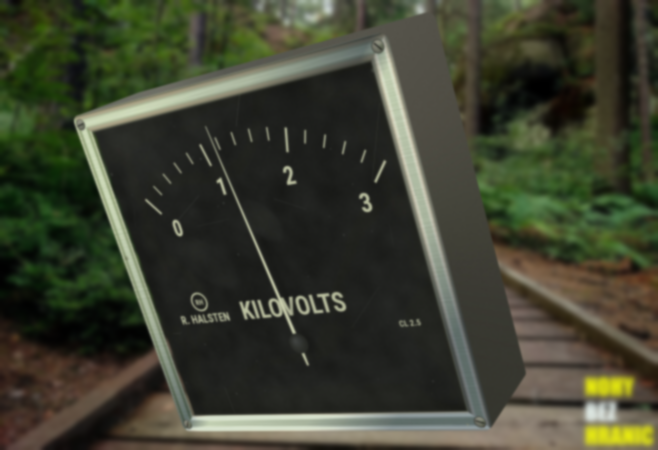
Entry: 1.2 (kV)
